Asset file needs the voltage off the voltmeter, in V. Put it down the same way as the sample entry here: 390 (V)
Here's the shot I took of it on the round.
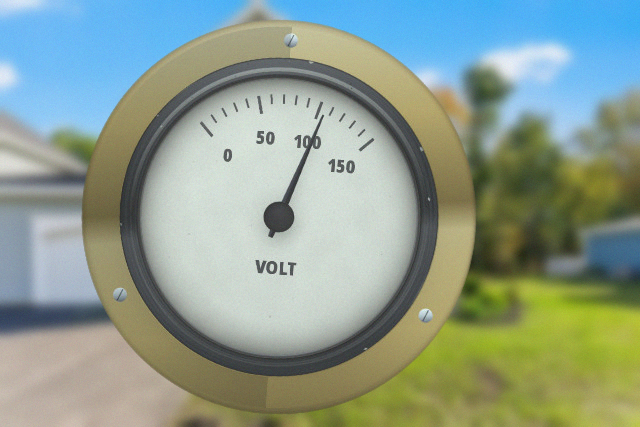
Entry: 105 (V)
